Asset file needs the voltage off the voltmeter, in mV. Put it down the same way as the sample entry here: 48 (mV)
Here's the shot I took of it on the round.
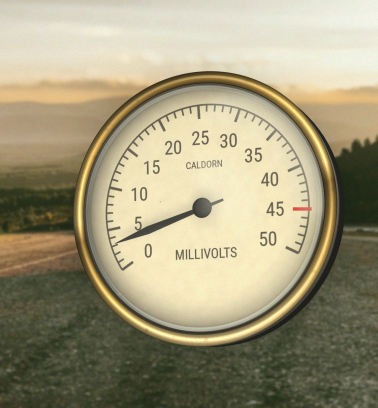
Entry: 3 (mV)
